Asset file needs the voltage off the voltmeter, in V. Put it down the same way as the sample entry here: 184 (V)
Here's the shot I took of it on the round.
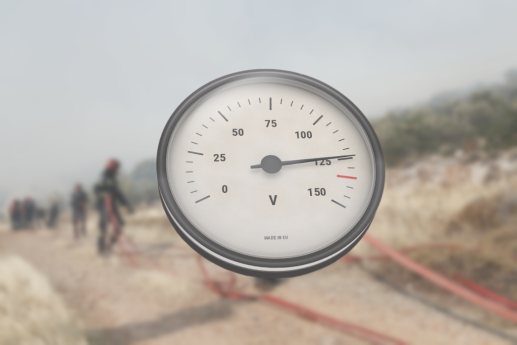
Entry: 125 (V)
